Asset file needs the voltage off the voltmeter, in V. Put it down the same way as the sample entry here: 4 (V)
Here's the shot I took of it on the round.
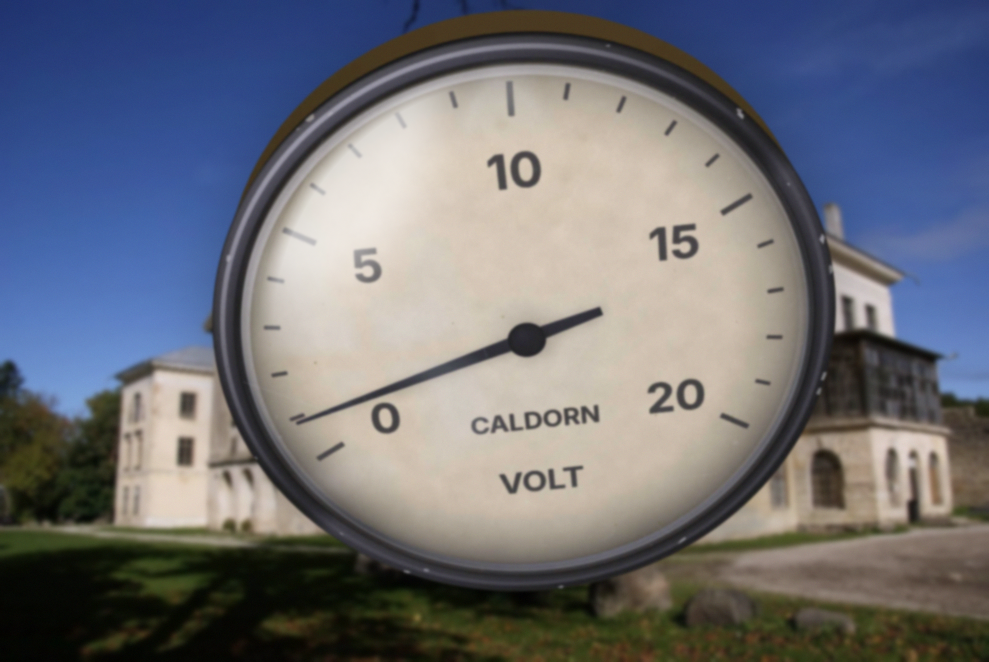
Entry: 1 (V)
